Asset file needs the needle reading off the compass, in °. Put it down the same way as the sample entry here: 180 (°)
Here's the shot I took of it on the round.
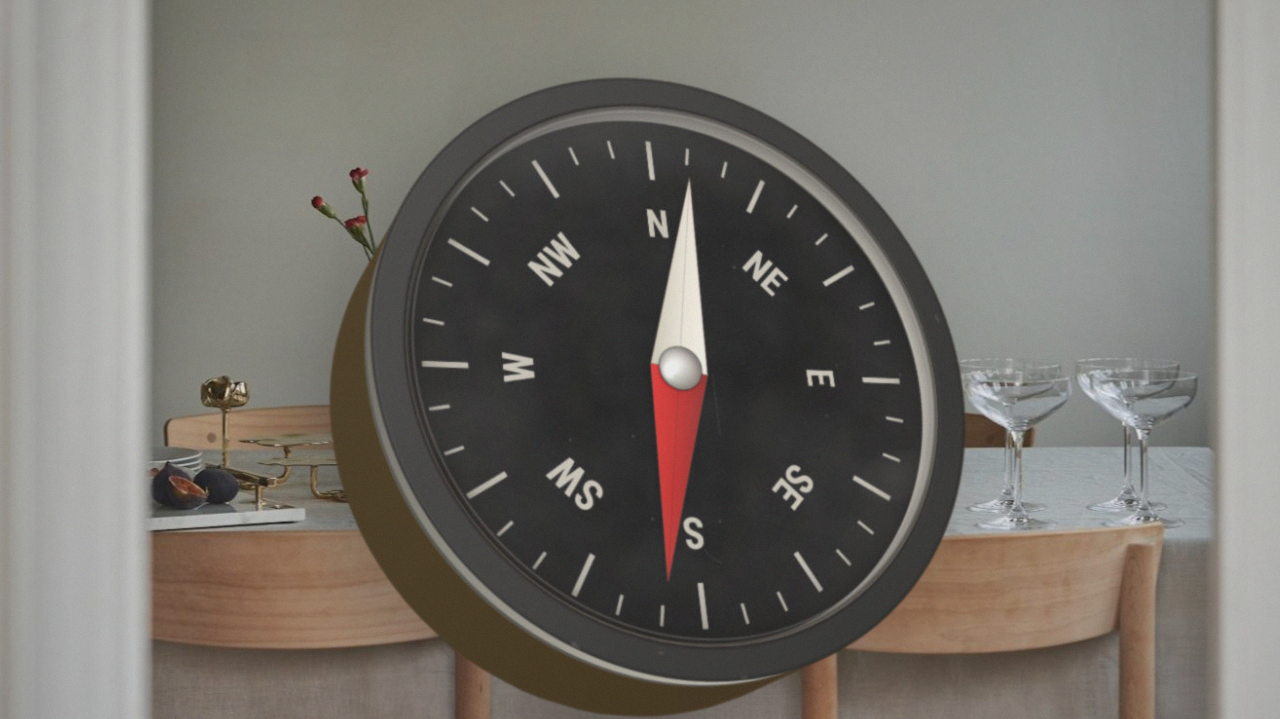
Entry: 190 (°)
